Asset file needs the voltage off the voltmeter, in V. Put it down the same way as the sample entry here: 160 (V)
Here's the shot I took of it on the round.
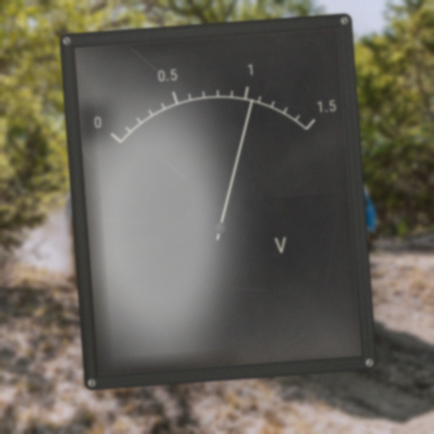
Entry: 1.05 (V)
